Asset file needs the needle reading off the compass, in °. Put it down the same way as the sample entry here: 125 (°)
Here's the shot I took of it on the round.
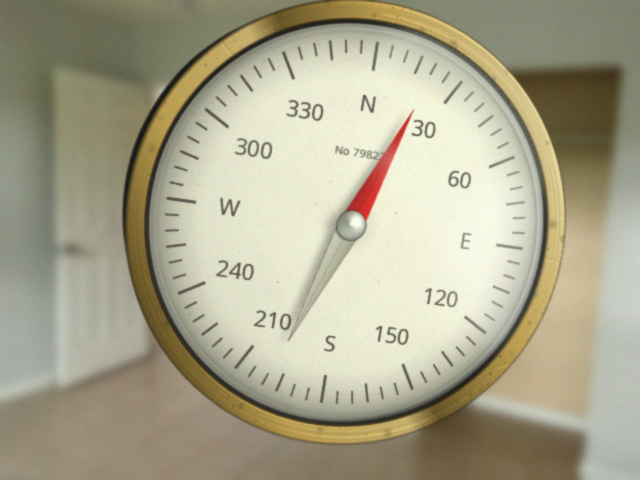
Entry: 20 (°)
